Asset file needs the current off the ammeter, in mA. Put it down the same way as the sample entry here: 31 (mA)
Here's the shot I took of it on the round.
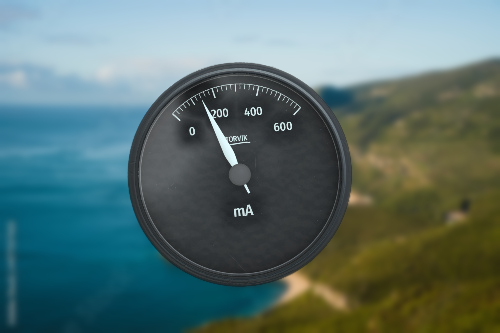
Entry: 140 (mA)
